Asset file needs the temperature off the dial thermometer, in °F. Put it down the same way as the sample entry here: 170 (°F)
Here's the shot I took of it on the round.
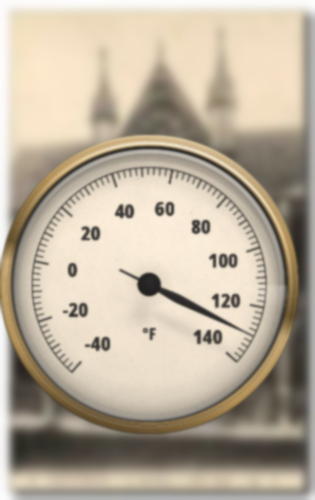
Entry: 130 (°F)
